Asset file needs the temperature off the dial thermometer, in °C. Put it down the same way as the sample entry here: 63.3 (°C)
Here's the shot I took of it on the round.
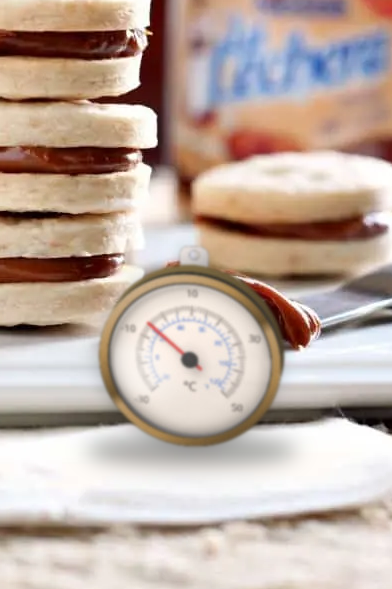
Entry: -5 (°C)
